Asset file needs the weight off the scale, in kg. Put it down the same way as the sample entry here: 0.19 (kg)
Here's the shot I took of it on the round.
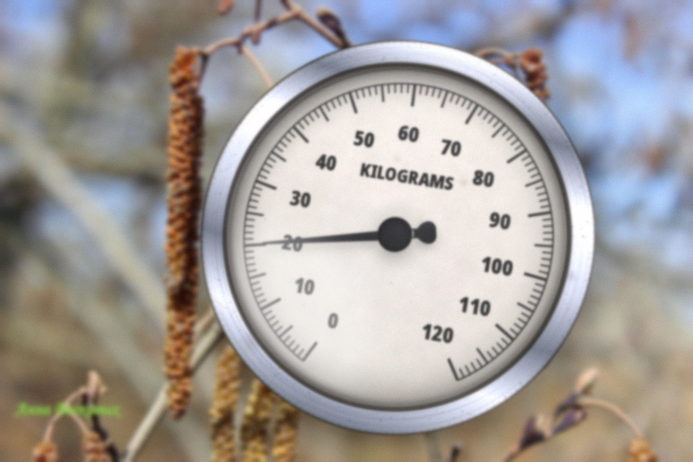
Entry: 20 (kg)
